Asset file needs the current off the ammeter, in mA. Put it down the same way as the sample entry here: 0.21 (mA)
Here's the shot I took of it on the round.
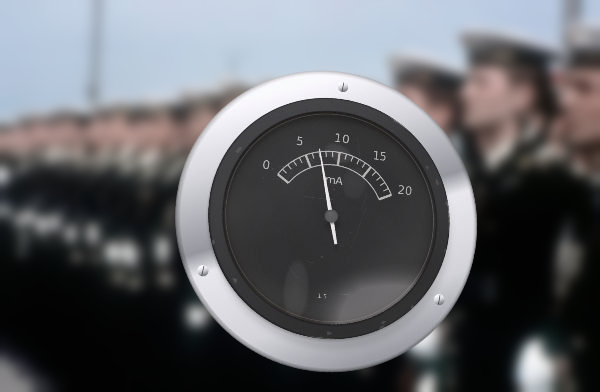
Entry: 7 (mA)
